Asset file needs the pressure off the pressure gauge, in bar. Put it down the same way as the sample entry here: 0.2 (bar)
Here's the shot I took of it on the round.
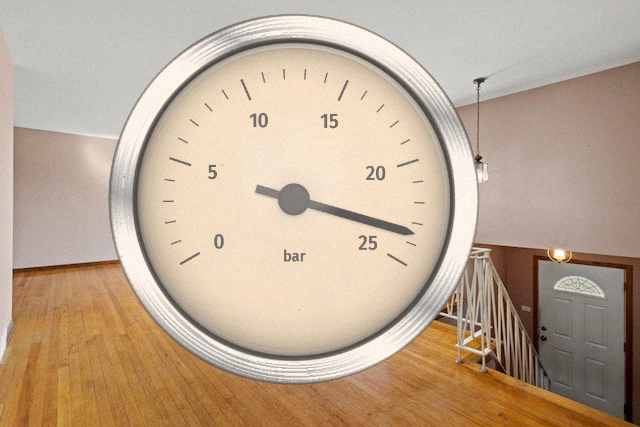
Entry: 23.5 (bar)
